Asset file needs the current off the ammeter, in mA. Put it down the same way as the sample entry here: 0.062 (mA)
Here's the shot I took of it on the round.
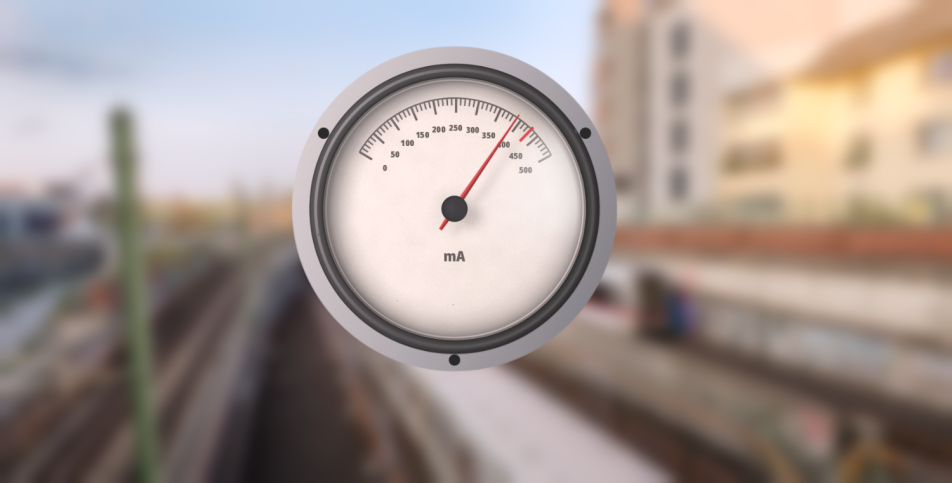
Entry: 390 (mA)
